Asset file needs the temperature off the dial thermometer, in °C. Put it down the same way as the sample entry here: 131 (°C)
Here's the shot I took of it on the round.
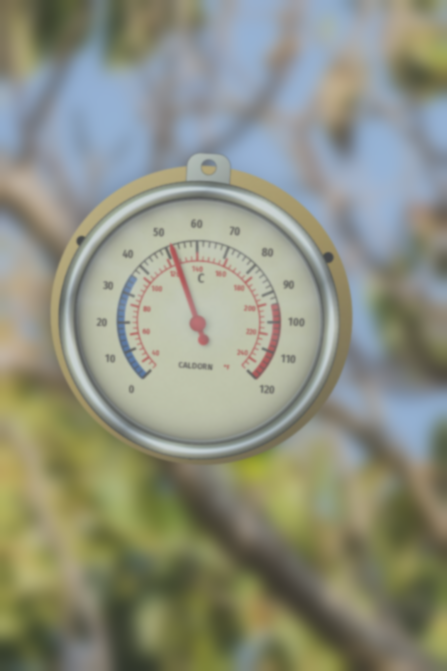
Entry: 52 (°C)
